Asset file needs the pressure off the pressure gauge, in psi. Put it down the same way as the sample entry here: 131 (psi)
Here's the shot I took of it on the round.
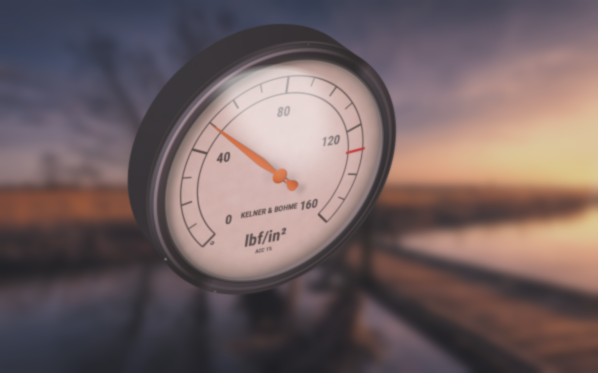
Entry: 50 (psi)
